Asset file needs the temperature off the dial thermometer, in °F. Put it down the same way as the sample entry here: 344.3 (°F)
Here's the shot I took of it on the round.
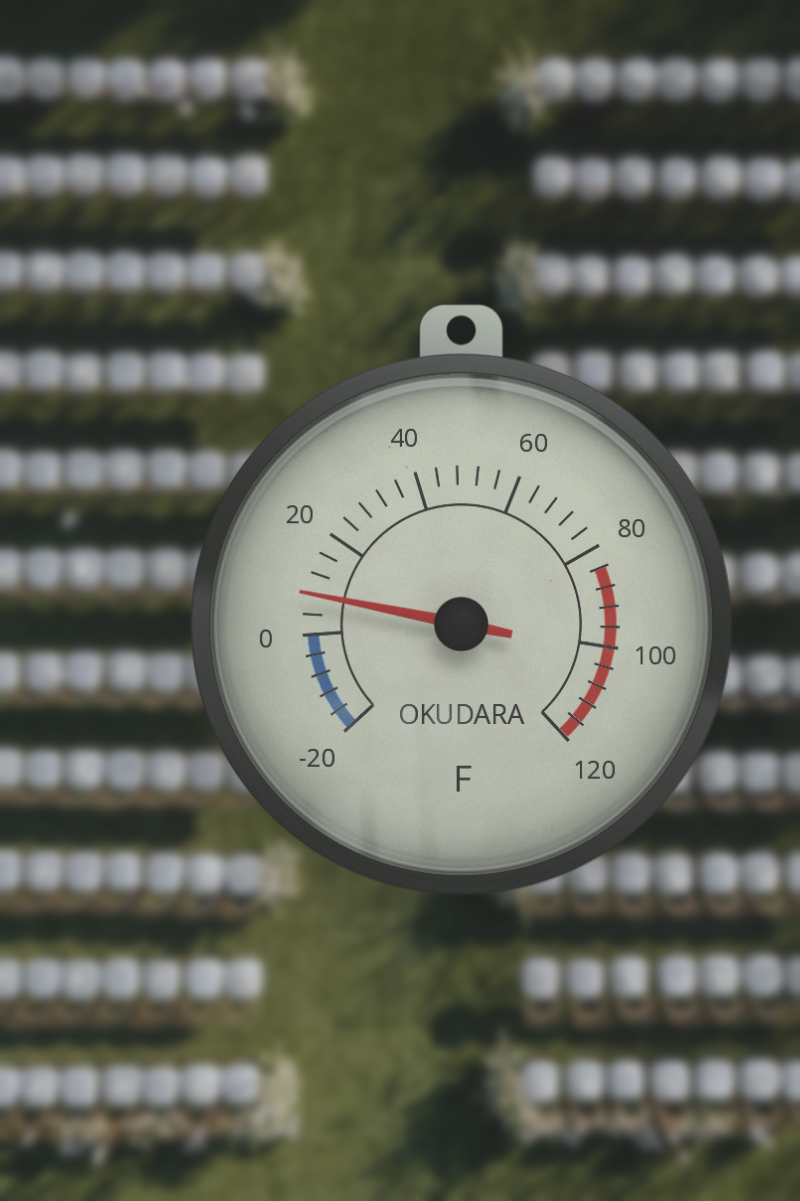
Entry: 8 (°F)
